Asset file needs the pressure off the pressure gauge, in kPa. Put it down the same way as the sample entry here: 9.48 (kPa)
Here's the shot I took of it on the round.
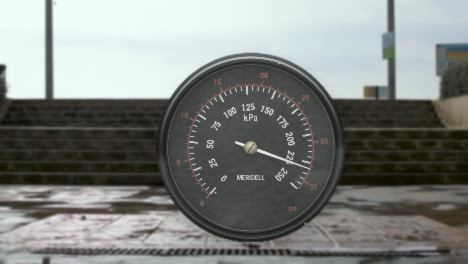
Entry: 230 (kPa)
